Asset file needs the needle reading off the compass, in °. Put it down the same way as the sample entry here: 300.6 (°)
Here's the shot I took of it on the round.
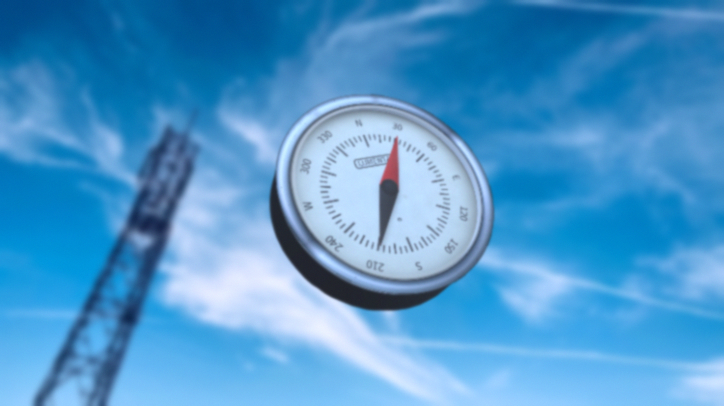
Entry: 30 (°)
